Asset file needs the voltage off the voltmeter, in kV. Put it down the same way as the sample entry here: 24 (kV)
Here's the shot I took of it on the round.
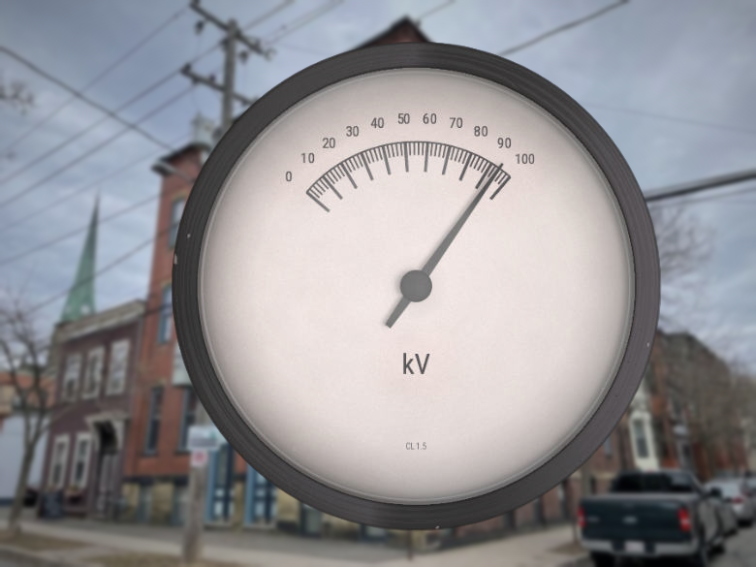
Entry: 94 (kV)
